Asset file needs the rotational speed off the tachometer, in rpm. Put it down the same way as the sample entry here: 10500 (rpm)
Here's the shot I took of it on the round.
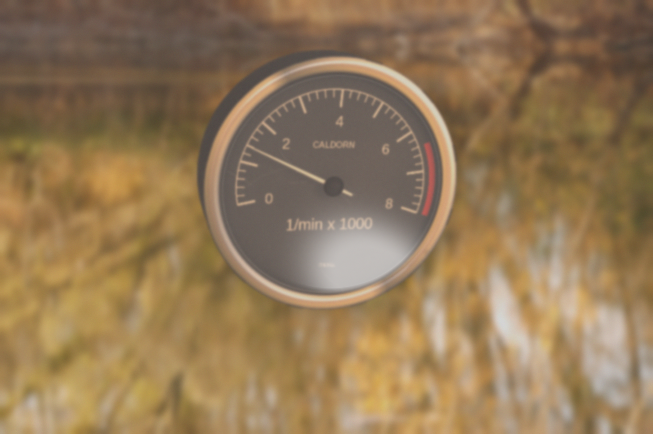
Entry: 1400 (rpm)
